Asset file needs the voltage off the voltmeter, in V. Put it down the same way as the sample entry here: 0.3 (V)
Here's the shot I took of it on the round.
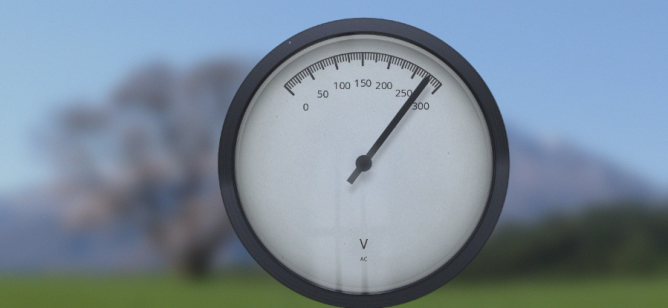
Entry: 275 (V)
